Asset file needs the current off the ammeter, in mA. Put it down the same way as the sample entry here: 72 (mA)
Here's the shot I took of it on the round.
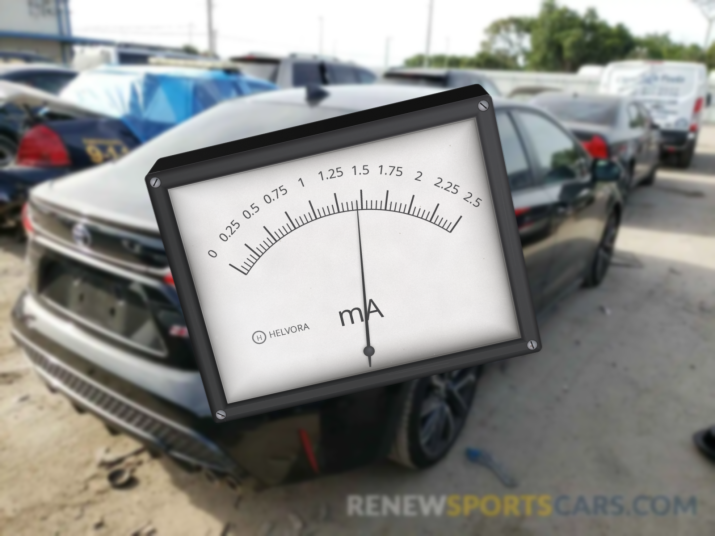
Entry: 1.45 (mA)
